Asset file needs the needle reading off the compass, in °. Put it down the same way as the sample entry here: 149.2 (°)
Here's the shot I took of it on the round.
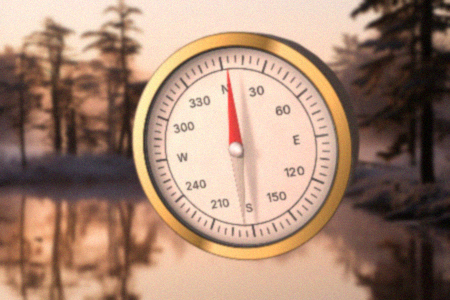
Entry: 5 (°)
